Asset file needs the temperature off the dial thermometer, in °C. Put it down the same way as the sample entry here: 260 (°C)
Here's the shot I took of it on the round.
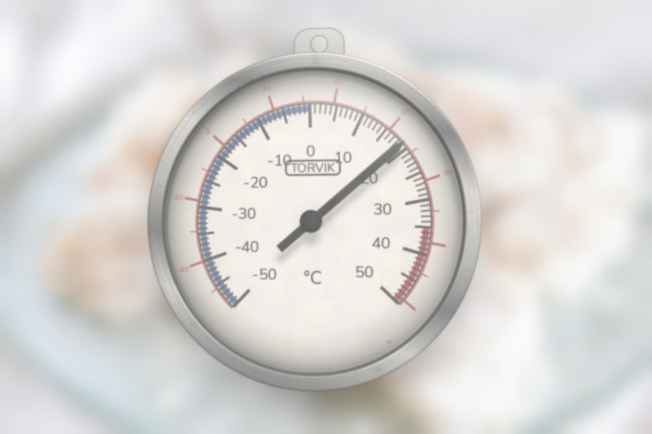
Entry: 19 (°C)
